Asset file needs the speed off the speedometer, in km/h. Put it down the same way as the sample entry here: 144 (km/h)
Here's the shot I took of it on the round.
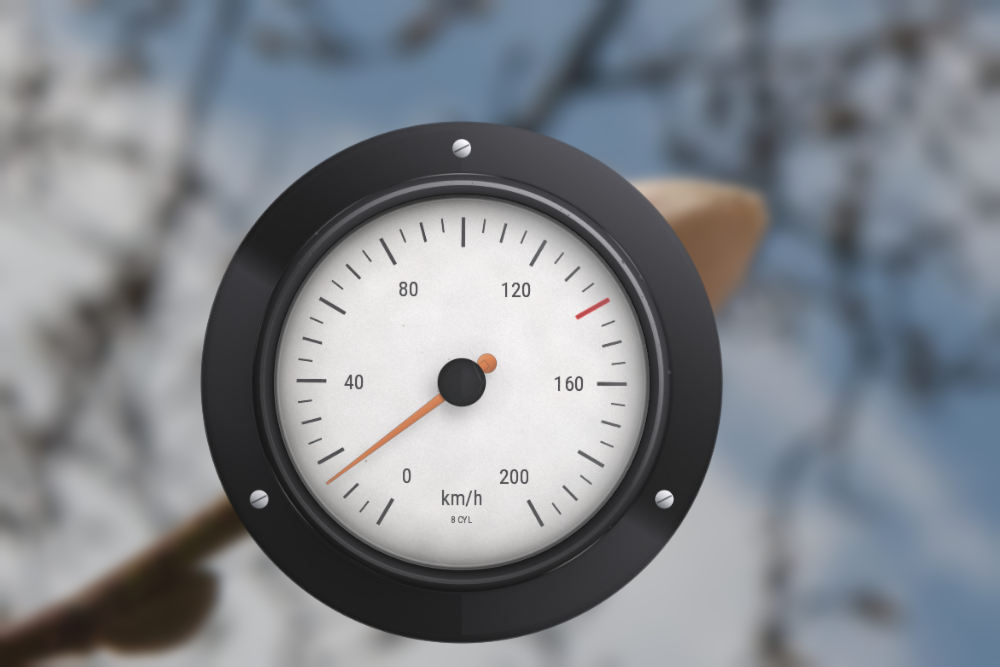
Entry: 15 (km/h)
